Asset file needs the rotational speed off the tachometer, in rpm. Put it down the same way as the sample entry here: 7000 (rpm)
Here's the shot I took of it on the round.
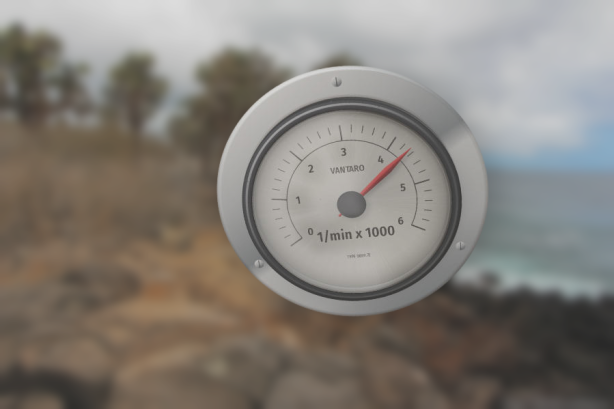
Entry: 4300 (rpm)
